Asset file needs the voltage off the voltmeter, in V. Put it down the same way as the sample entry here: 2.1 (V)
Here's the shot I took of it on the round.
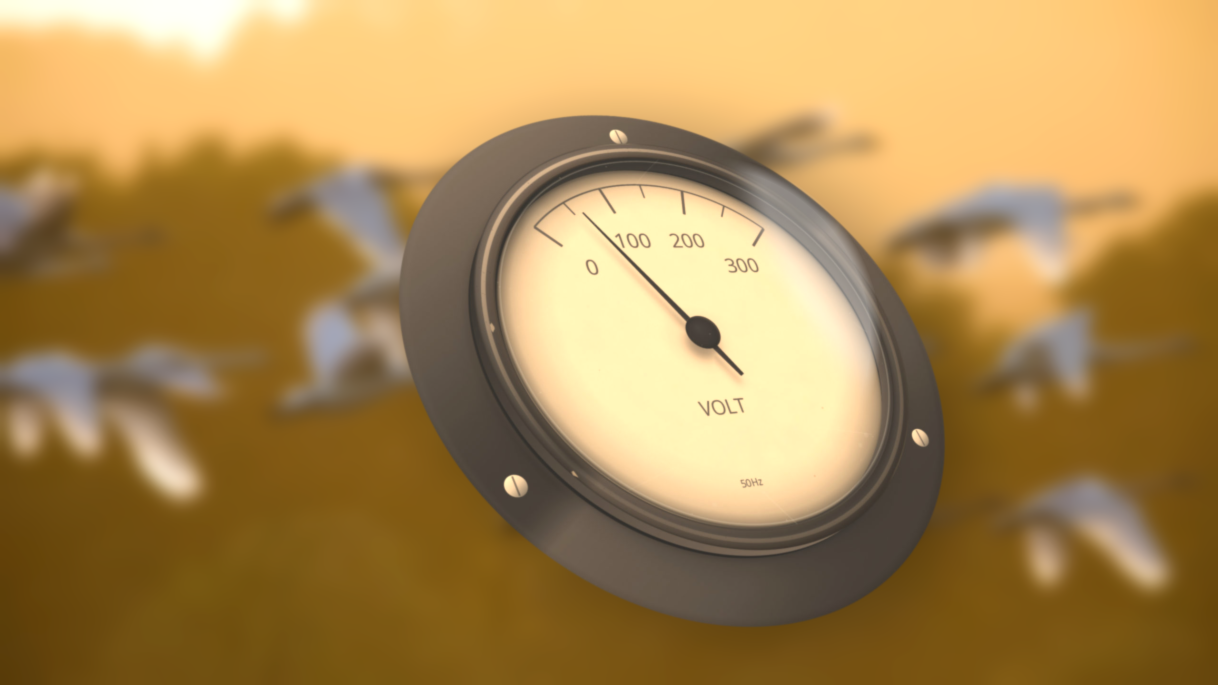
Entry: 50 (V)
